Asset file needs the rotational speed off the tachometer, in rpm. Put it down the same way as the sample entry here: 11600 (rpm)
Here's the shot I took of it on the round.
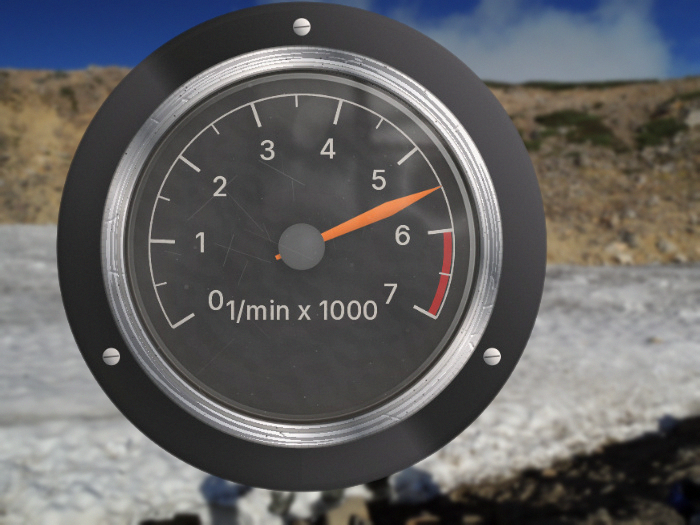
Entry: 5500 (rpm)
